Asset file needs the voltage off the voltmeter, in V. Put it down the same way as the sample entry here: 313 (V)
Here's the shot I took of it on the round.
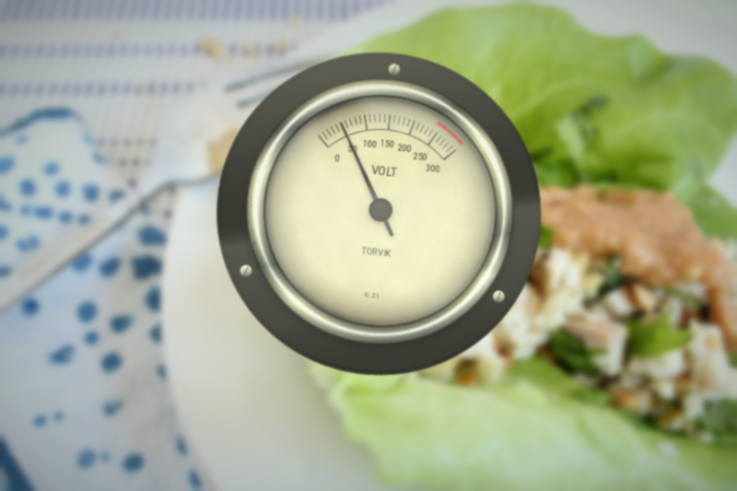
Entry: 50 (V)
